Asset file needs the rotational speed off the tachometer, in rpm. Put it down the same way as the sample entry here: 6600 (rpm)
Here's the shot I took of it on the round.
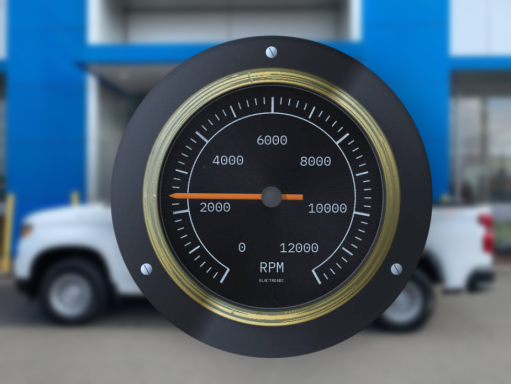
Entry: 2400 (rpm)
